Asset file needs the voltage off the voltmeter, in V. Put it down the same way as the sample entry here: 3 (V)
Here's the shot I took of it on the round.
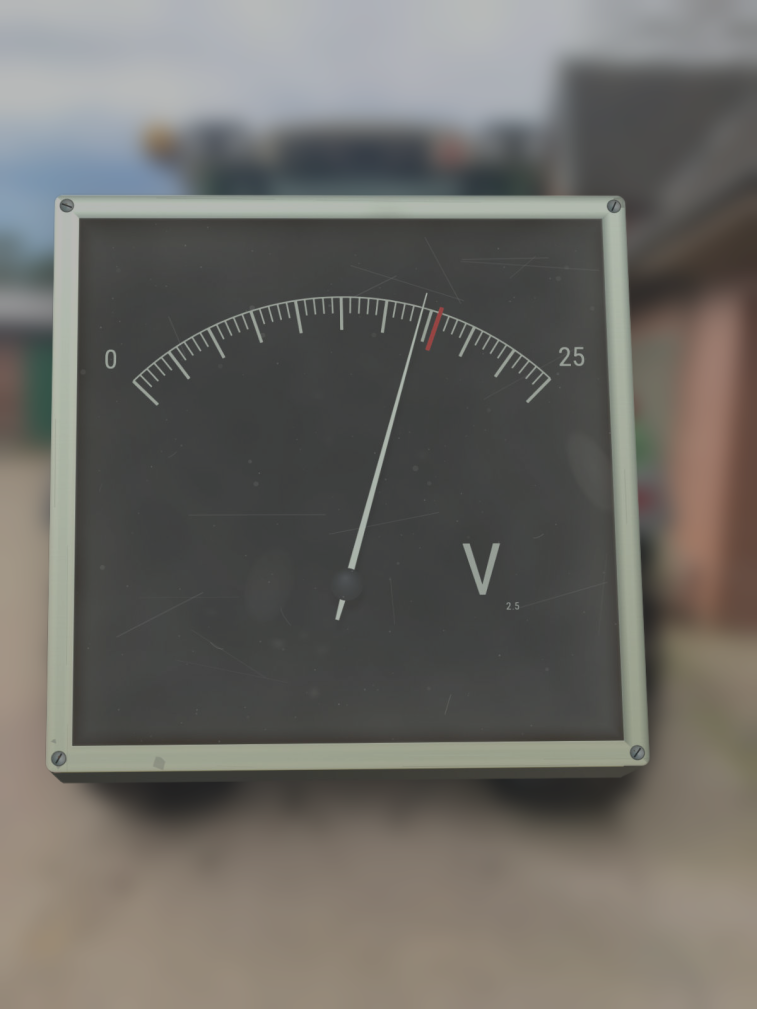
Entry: 17 (V)
